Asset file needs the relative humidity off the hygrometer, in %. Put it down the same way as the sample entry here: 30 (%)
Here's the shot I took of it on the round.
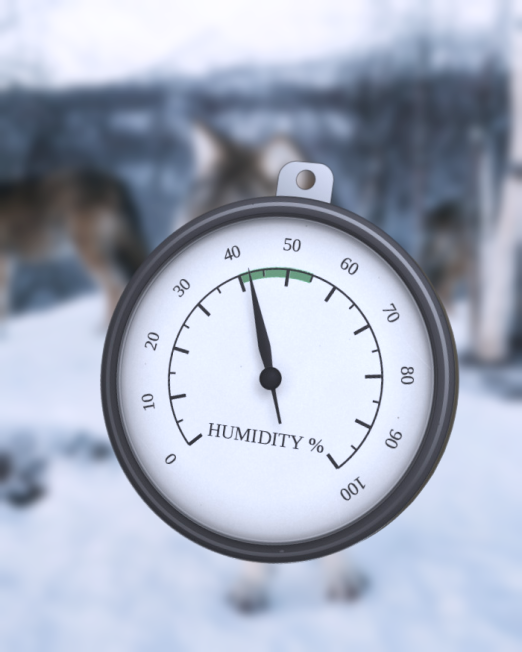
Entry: 42.5 (%)
